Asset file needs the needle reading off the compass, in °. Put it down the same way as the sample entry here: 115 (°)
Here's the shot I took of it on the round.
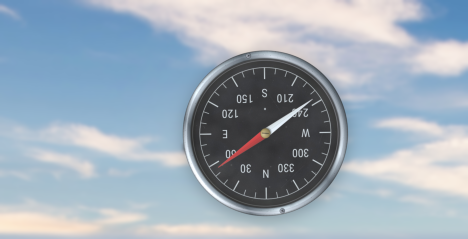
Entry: 55 (°)
